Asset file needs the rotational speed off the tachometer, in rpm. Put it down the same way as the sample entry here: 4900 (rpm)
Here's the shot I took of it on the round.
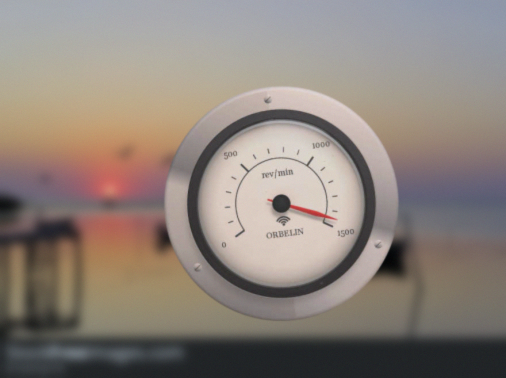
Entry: 1450 (rpm)
